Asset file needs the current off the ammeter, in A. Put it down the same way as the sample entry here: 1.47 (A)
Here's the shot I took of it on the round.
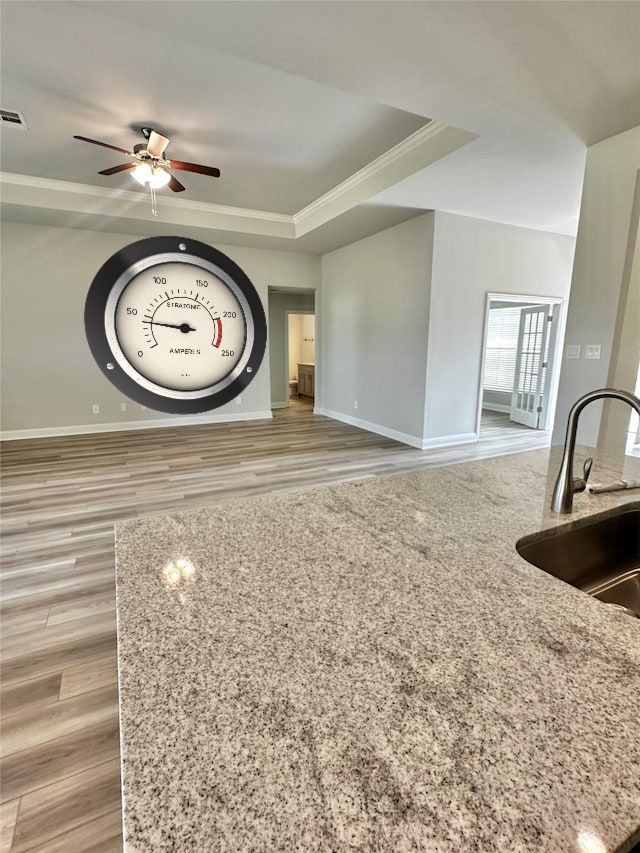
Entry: 40 (A)
